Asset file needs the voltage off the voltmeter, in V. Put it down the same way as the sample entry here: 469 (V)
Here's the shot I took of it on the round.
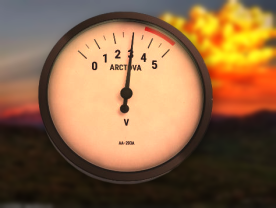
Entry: 3 (V)
